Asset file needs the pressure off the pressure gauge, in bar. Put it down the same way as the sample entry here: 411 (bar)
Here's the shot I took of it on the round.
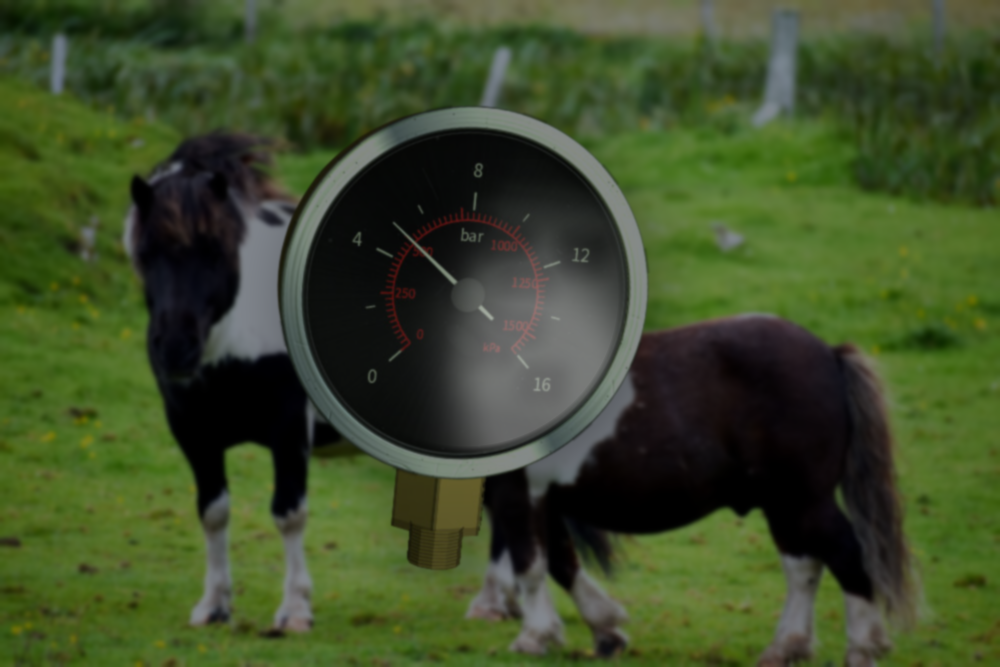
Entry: 5 (bar)
